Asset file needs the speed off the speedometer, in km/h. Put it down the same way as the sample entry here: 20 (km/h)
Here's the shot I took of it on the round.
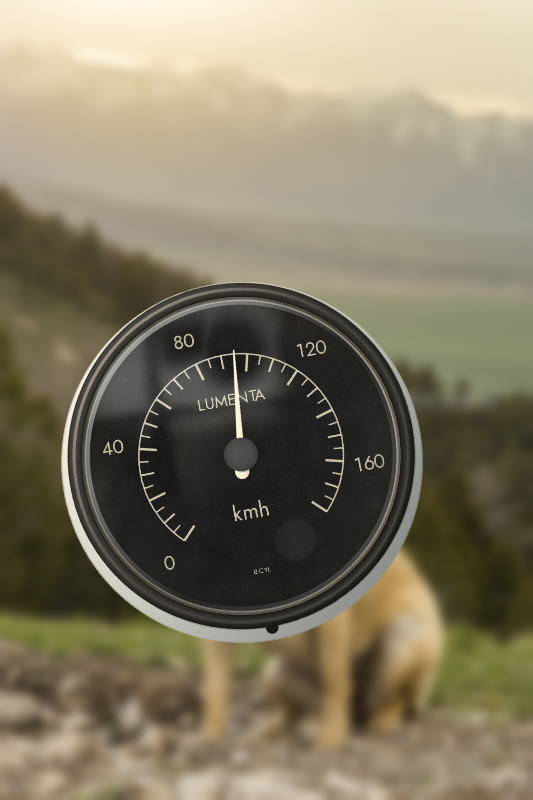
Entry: 95 (km/h)
